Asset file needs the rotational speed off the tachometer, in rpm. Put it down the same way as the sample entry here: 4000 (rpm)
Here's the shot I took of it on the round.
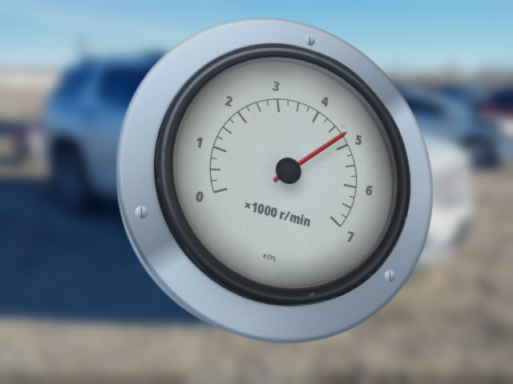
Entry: 4750 (rpm)
